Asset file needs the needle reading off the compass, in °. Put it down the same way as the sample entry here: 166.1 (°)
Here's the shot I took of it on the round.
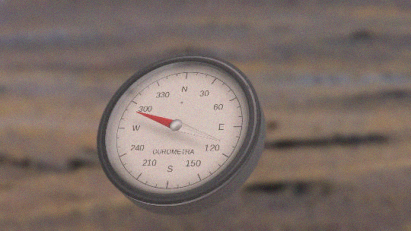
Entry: 290 (°)
